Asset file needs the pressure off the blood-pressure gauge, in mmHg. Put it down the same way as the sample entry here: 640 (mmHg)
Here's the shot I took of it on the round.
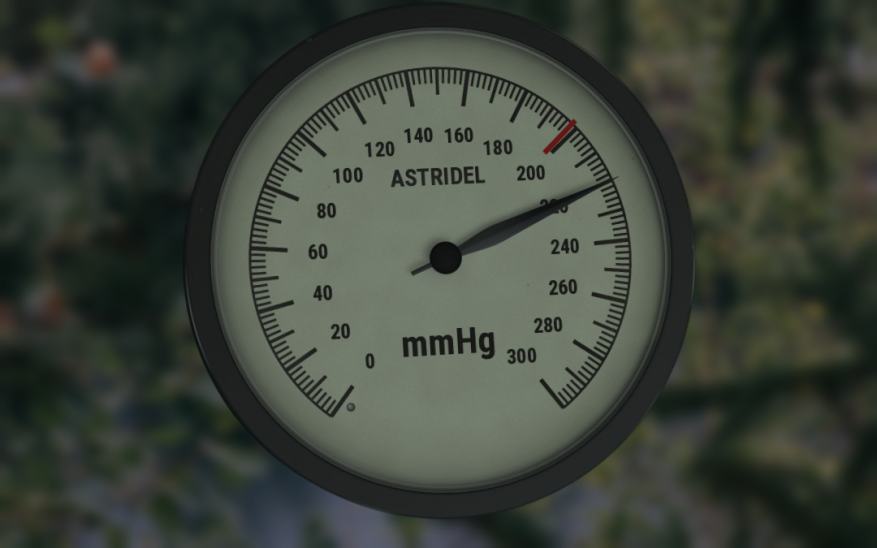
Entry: 220 (mmHg)
